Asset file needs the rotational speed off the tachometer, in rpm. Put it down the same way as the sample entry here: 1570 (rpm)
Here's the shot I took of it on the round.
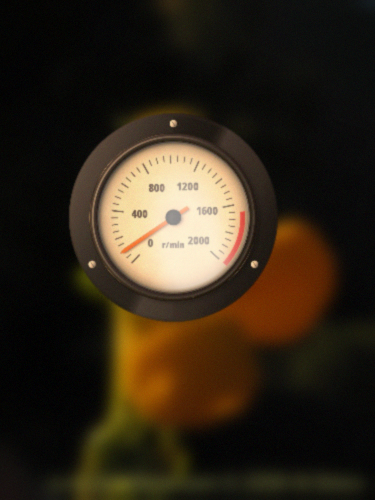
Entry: 100 (rpm)
